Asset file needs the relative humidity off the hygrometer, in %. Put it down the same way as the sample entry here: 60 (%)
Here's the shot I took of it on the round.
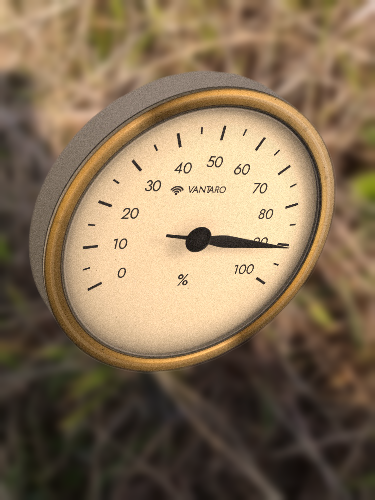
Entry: 90 (%)
